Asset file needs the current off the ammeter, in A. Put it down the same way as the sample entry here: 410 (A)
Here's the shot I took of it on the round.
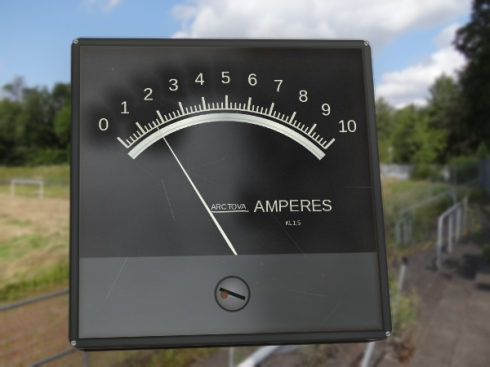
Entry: 1.6 (A)
